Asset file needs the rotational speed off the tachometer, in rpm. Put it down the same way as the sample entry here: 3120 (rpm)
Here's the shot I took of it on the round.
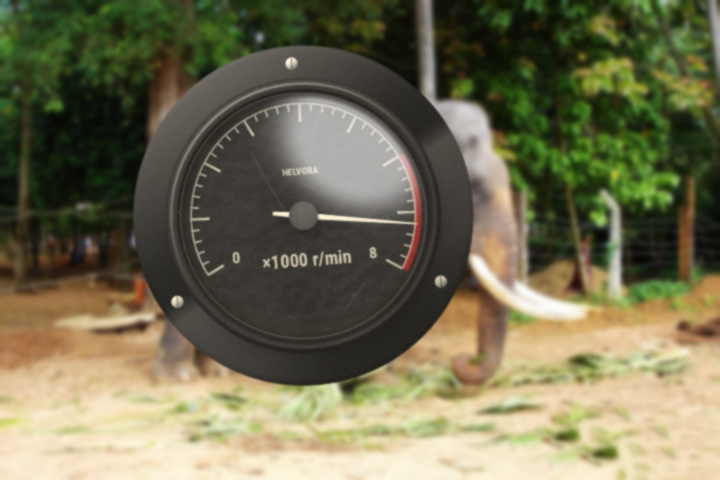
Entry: 7200 (rpm)
